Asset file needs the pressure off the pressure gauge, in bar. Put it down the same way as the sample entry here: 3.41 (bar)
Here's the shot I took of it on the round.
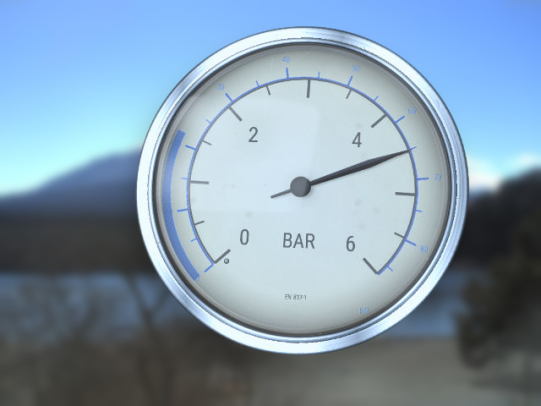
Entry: 4.5 (bar)
